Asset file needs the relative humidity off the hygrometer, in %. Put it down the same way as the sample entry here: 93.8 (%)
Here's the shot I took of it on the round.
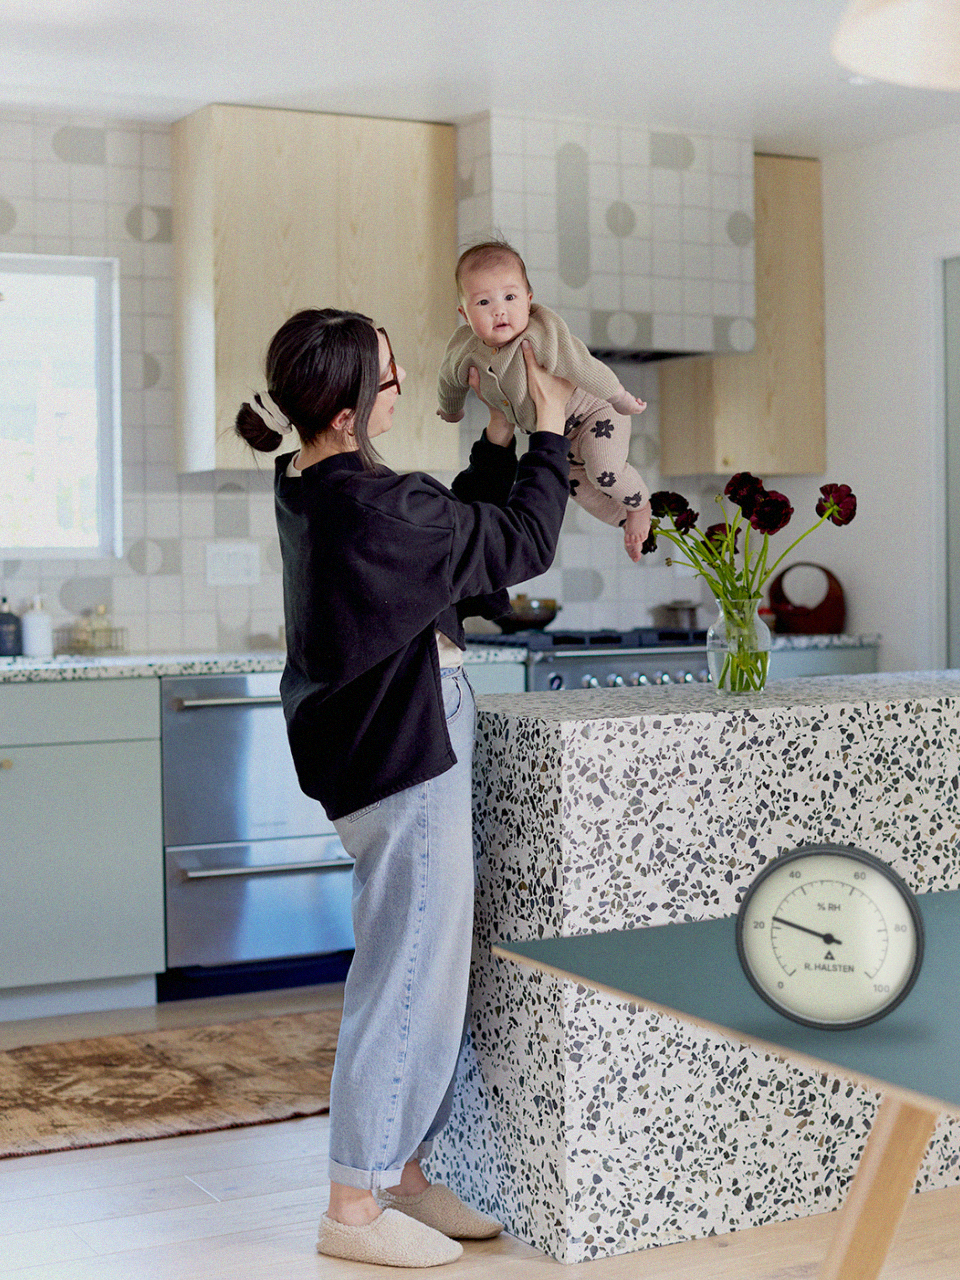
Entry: 24 (%)
